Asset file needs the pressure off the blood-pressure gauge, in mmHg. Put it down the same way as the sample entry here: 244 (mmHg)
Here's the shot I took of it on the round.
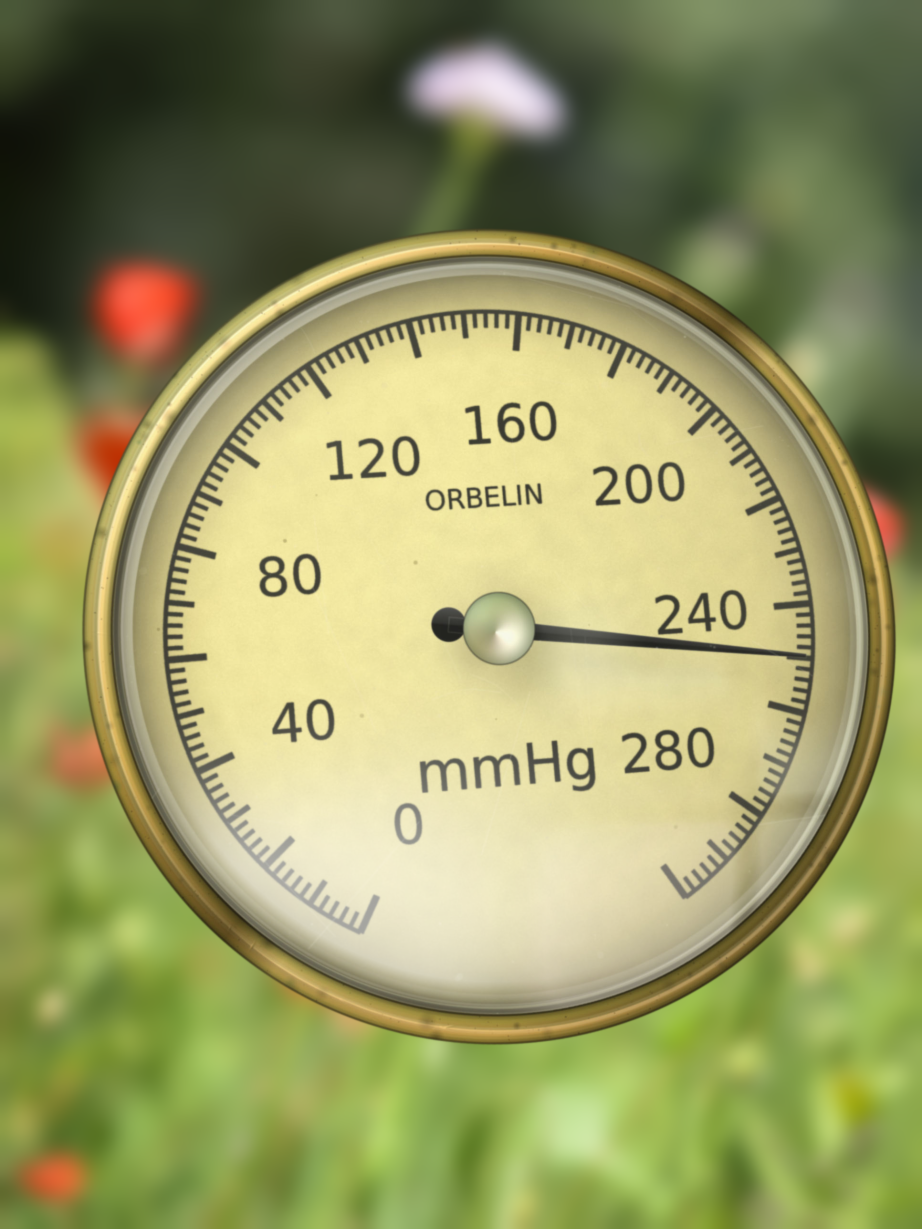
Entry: 250 (mmHg)
